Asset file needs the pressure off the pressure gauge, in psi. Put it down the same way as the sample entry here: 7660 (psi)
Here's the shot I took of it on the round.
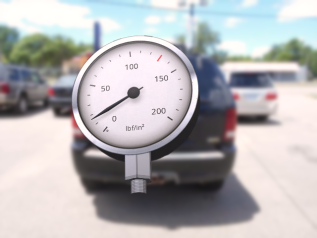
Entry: 15 (psi)
